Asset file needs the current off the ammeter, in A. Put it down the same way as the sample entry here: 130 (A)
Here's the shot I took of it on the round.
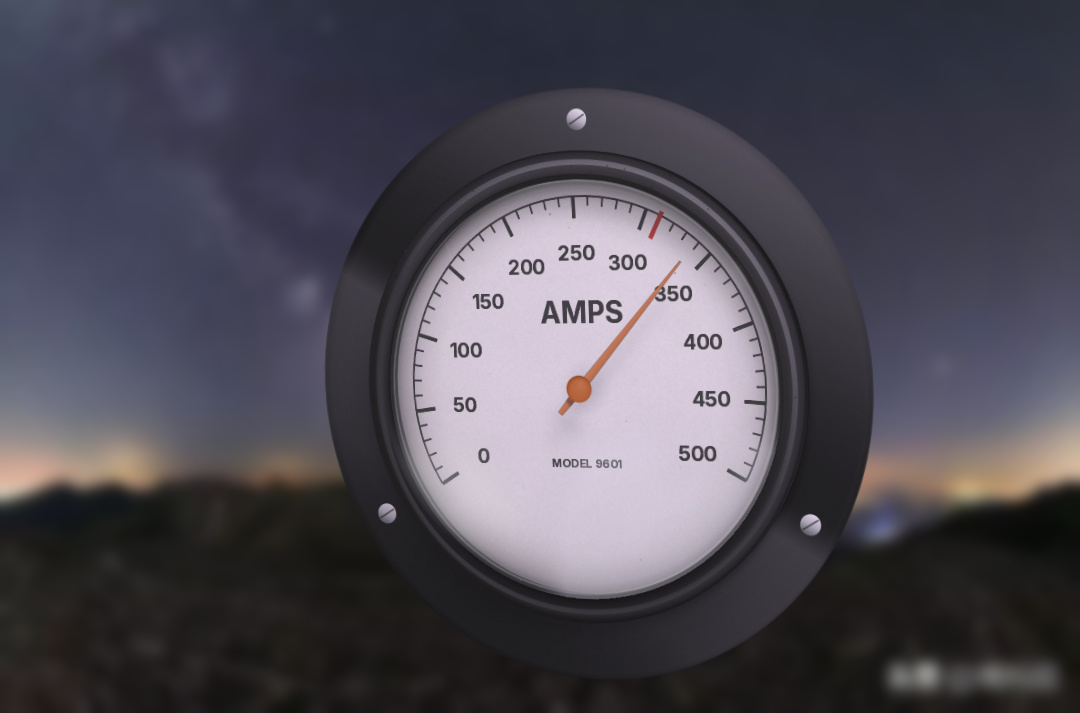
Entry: 340 (A)
